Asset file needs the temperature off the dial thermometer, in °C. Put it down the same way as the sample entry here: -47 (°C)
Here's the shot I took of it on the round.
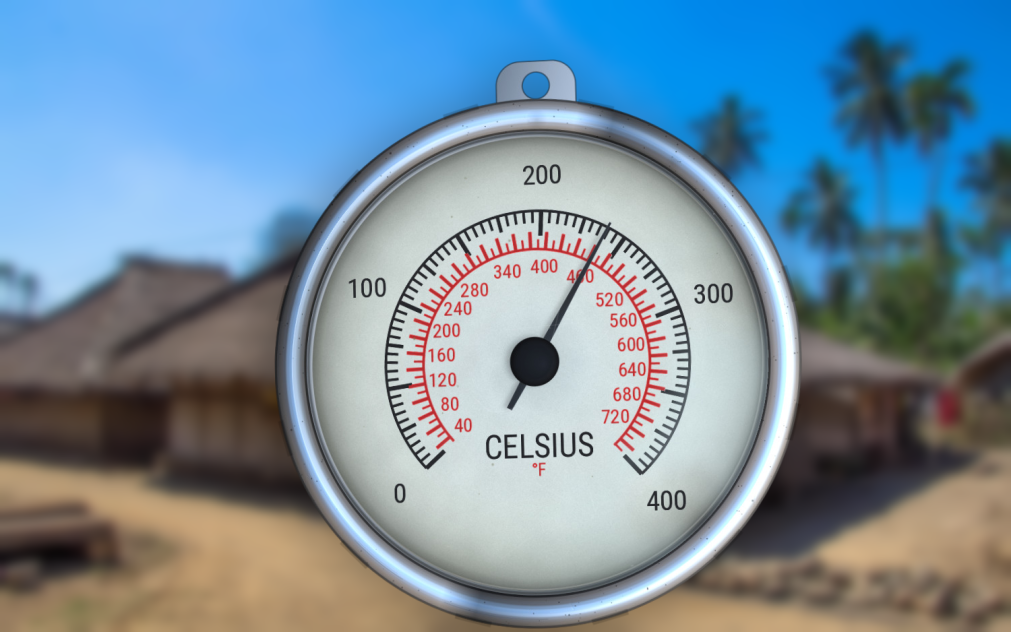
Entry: 240 (°C)
